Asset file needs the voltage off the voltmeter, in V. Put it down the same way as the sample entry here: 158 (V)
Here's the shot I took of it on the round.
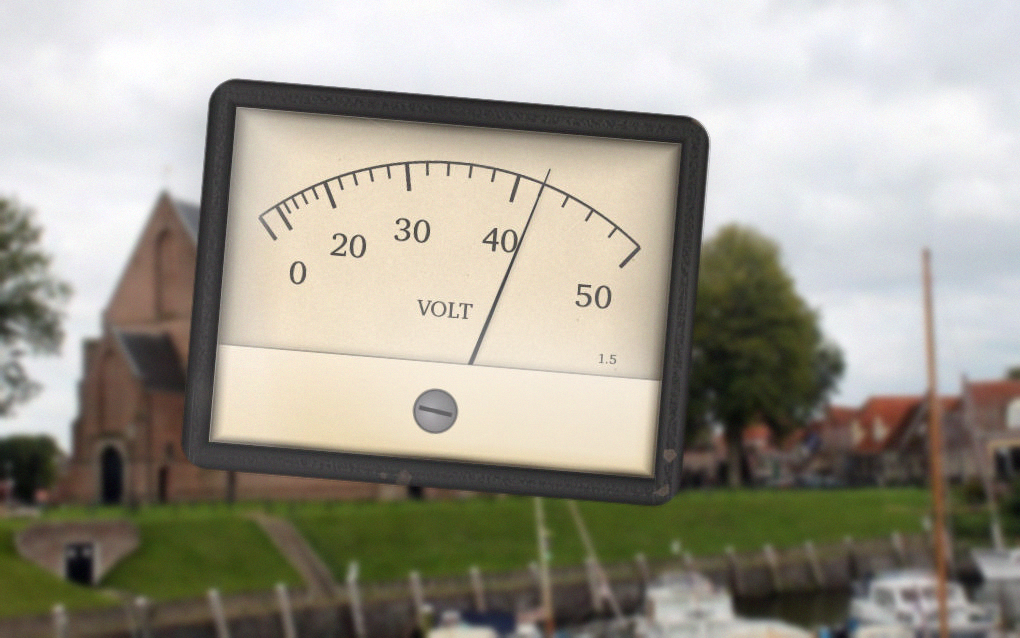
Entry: 42 (V)
